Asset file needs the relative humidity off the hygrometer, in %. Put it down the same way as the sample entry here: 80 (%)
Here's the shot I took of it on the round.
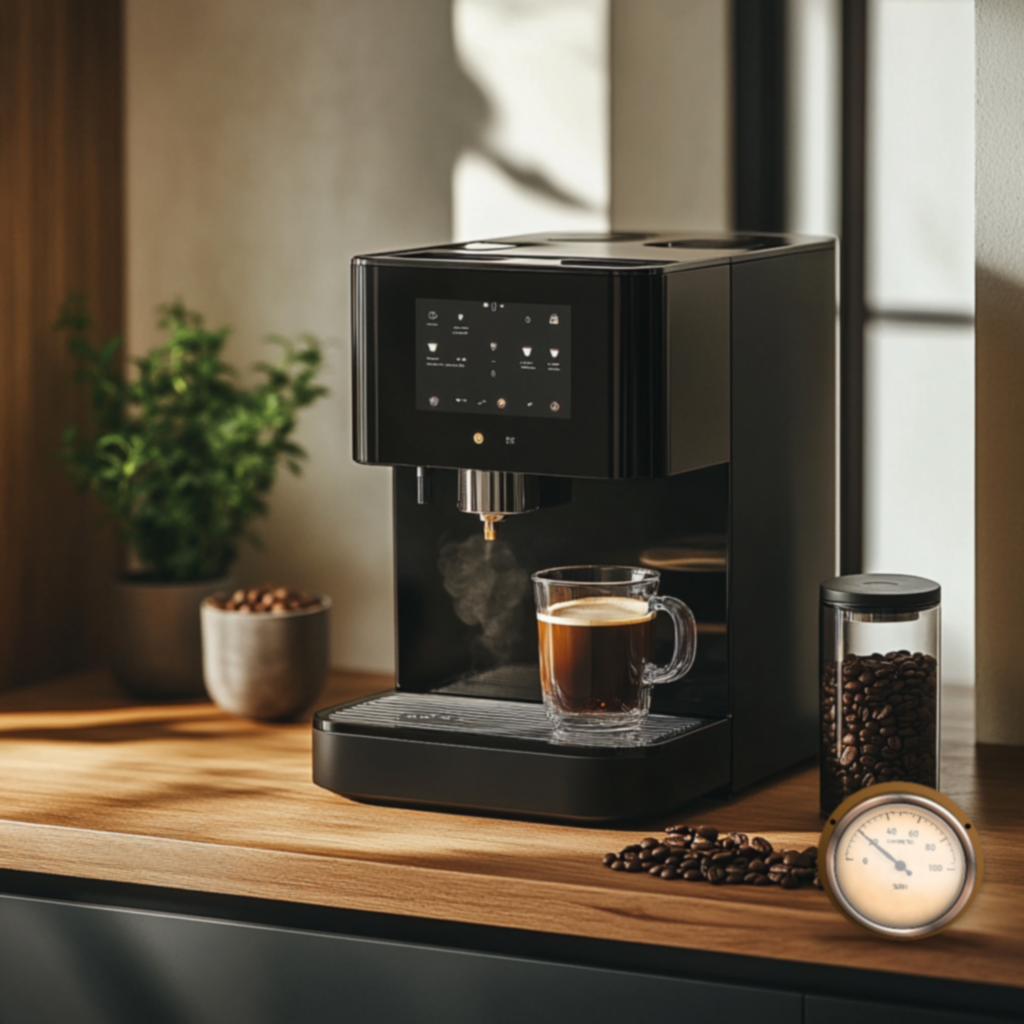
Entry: 20 (%)
